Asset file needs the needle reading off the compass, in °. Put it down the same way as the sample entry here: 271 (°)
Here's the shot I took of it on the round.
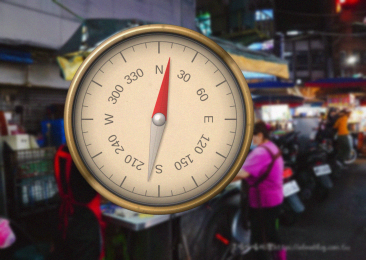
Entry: 10 (°)
